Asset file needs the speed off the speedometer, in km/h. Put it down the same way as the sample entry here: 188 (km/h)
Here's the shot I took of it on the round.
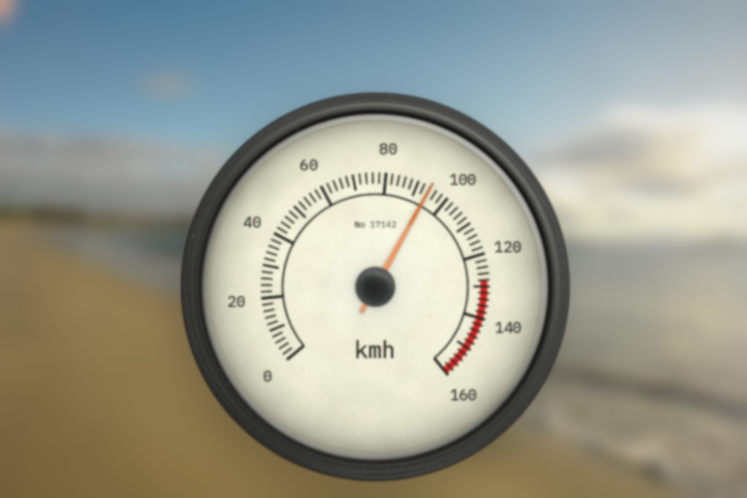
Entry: 94 (km/h)
